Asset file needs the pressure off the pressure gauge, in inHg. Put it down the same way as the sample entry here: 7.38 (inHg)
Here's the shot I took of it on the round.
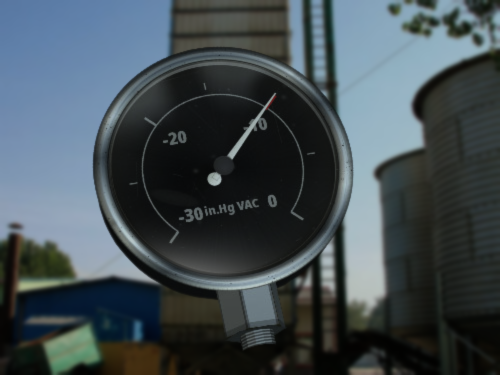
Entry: -10 (inHg)
